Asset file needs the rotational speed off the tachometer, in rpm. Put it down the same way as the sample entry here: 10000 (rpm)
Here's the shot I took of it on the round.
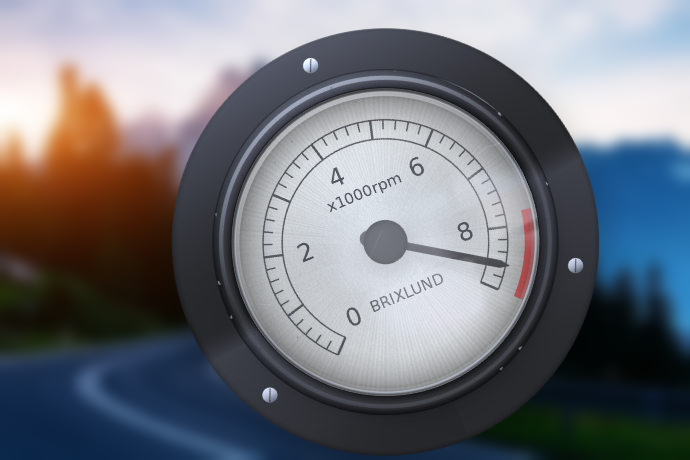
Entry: 8600 (rpm)
